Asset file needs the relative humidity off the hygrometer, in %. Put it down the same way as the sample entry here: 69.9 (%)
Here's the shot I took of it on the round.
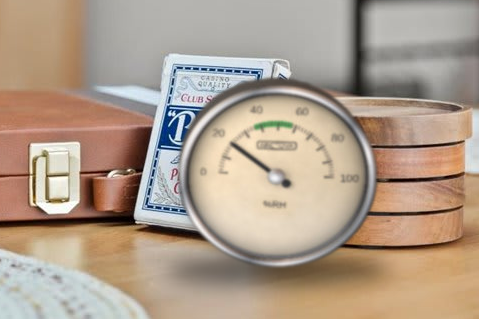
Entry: 20 (%)
